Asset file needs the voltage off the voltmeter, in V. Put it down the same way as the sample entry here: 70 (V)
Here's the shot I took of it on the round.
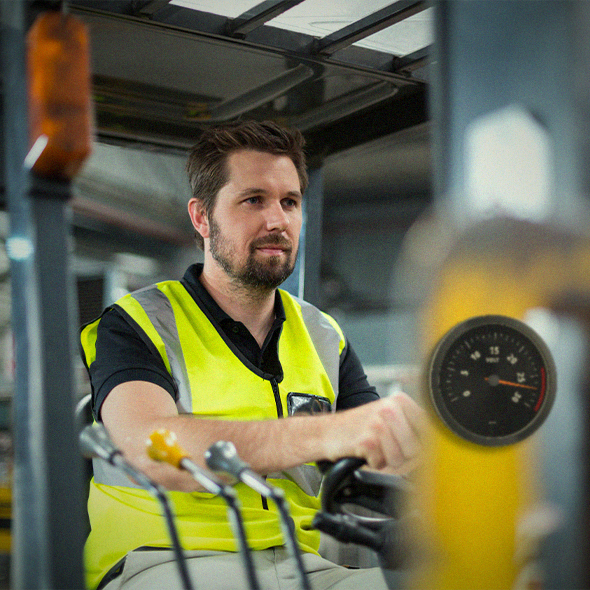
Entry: 27 (V)
